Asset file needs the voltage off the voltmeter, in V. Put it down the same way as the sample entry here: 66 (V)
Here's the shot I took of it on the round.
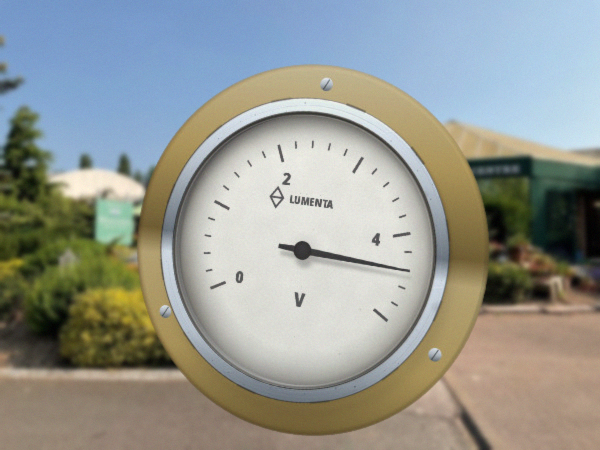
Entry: 4.4 (V)
